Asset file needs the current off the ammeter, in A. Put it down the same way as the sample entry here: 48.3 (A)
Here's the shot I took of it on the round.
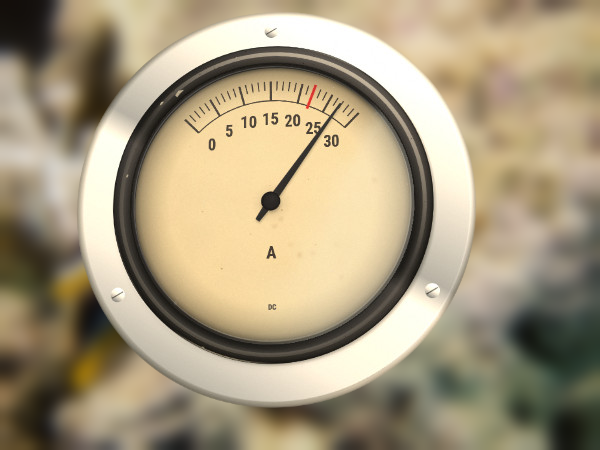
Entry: 27 (A)
